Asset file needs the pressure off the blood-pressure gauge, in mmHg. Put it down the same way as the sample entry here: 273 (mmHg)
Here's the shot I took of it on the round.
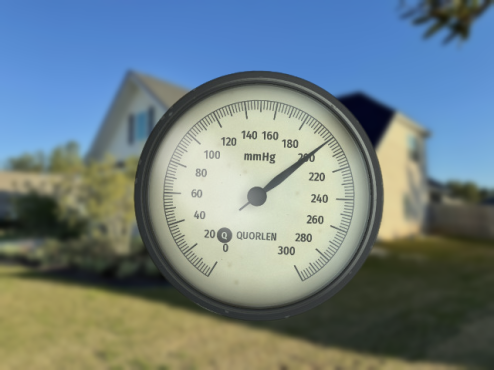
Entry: 200 (mmHg)
